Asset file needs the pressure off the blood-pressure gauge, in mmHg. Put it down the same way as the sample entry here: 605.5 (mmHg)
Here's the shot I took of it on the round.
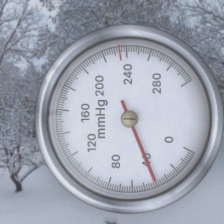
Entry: 40 (mmHg)
